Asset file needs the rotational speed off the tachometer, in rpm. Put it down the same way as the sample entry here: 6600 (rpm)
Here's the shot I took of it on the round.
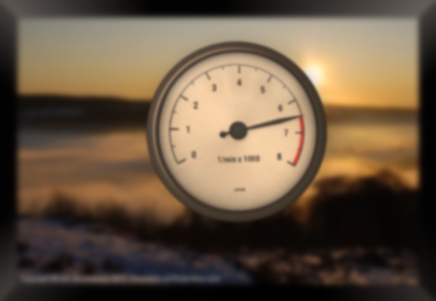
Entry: 6500 (rpm)
